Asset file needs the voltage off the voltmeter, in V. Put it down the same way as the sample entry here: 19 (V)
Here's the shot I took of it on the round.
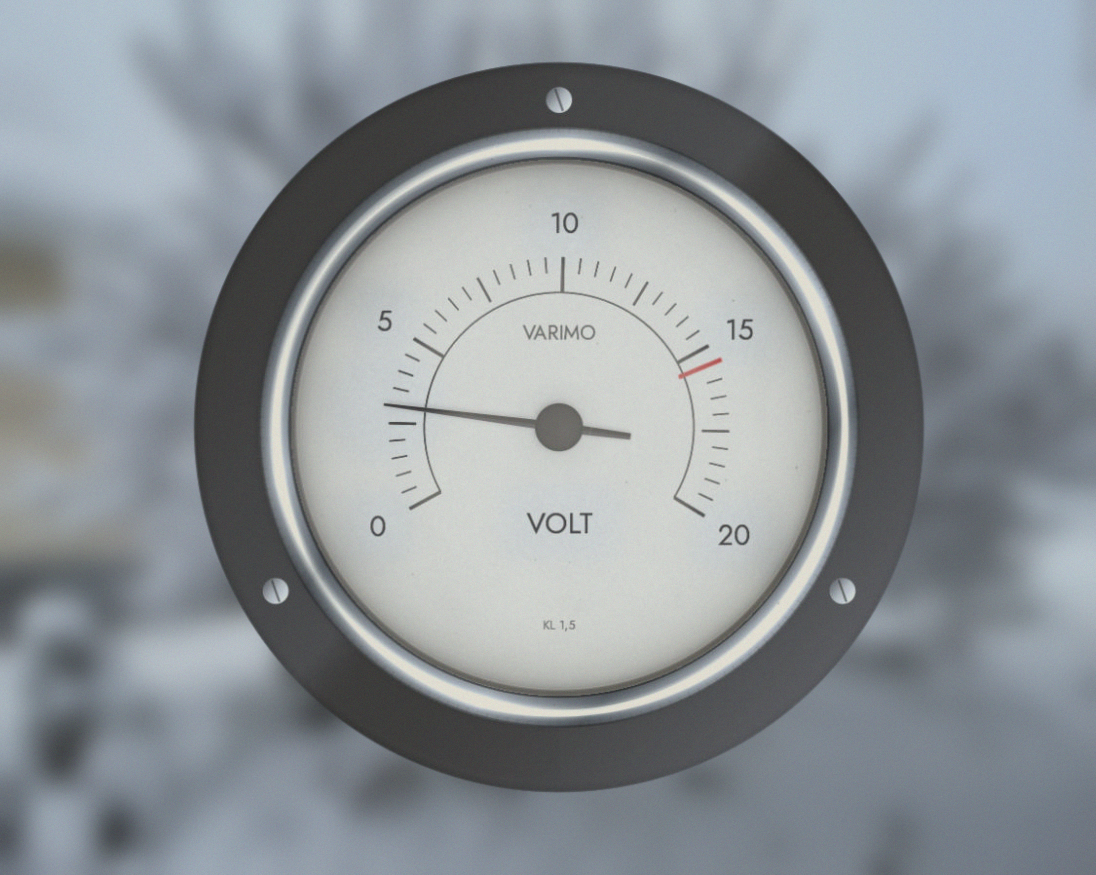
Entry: 3 (V)
